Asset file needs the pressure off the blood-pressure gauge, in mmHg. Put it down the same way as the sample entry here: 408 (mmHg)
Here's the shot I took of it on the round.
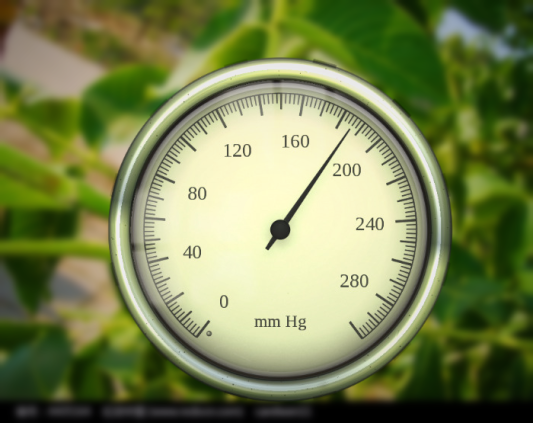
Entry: 186 (mmHg)
